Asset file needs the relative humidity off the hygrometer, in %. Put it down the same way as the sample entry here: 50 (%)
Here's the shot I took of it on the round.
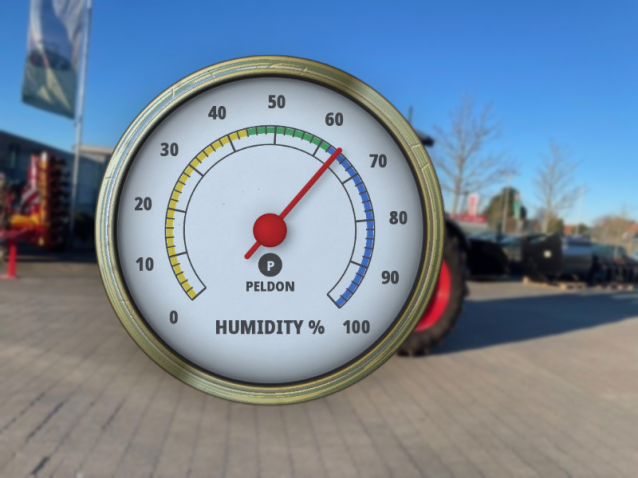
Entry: 64 (%)
